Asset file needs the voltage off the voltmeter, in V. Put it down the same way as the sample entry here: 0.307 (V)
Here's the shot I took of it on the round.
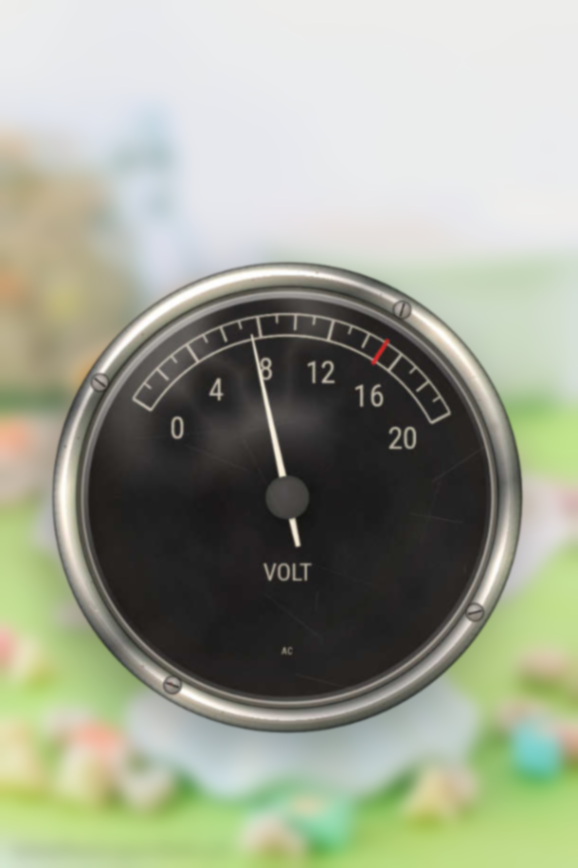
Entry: 7.5 (V)
